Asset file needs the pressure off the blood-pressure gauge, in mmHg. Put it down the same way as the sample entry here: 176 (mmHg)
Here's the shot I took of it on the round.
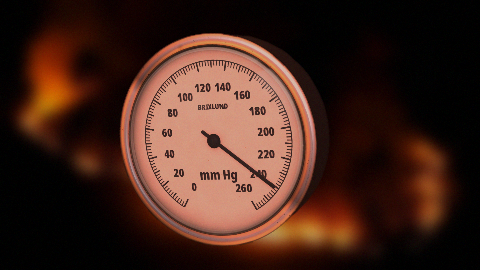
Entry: 240 (mmHg)
